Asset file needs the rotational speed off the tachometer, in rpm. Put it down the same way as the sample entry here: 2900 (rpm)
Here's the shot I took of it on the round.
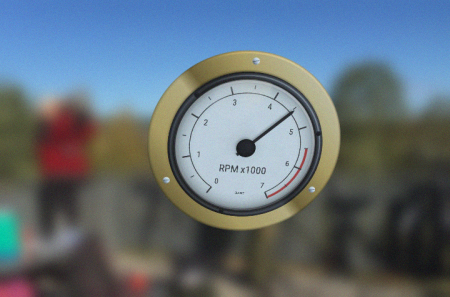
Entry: 4500 (rpm)
